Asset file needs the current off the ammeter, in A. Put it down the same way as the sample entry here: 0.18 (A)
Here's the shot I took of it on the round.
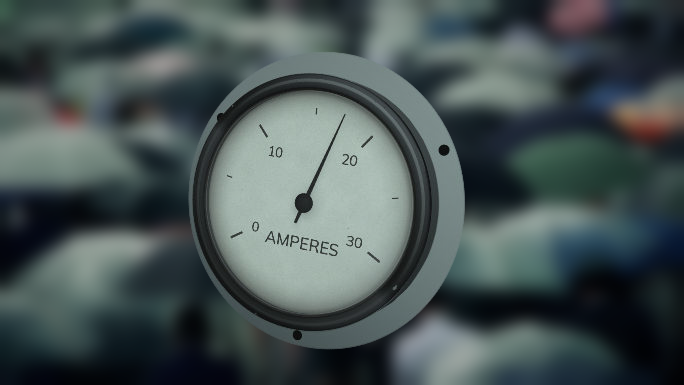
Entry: 17.5 (A)
